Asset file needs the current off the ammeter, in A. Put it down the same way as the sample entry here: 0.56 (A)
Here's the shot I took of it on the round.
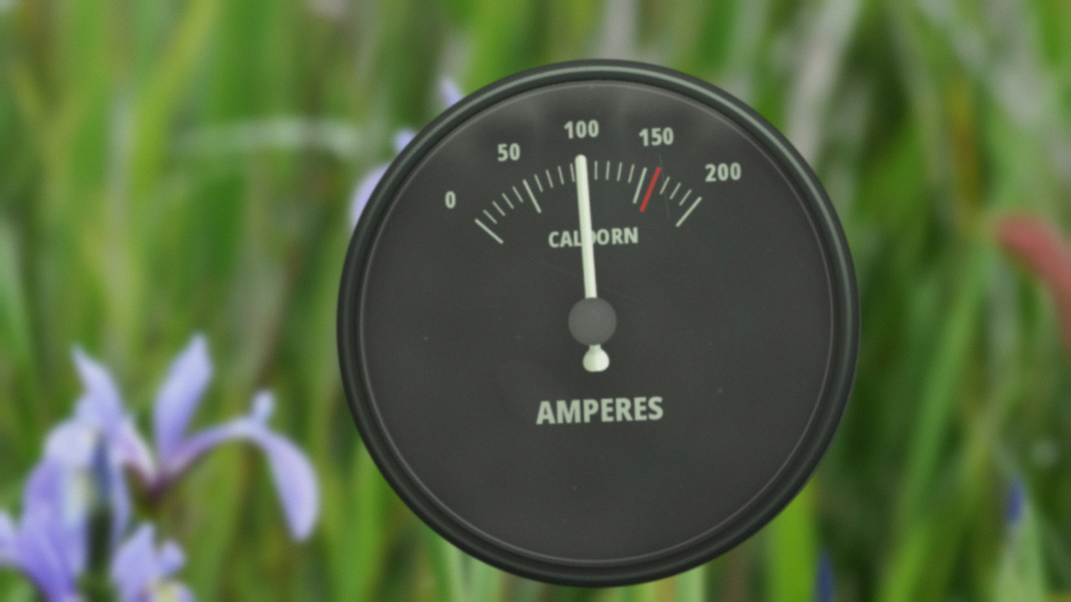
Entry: 100 (A)
